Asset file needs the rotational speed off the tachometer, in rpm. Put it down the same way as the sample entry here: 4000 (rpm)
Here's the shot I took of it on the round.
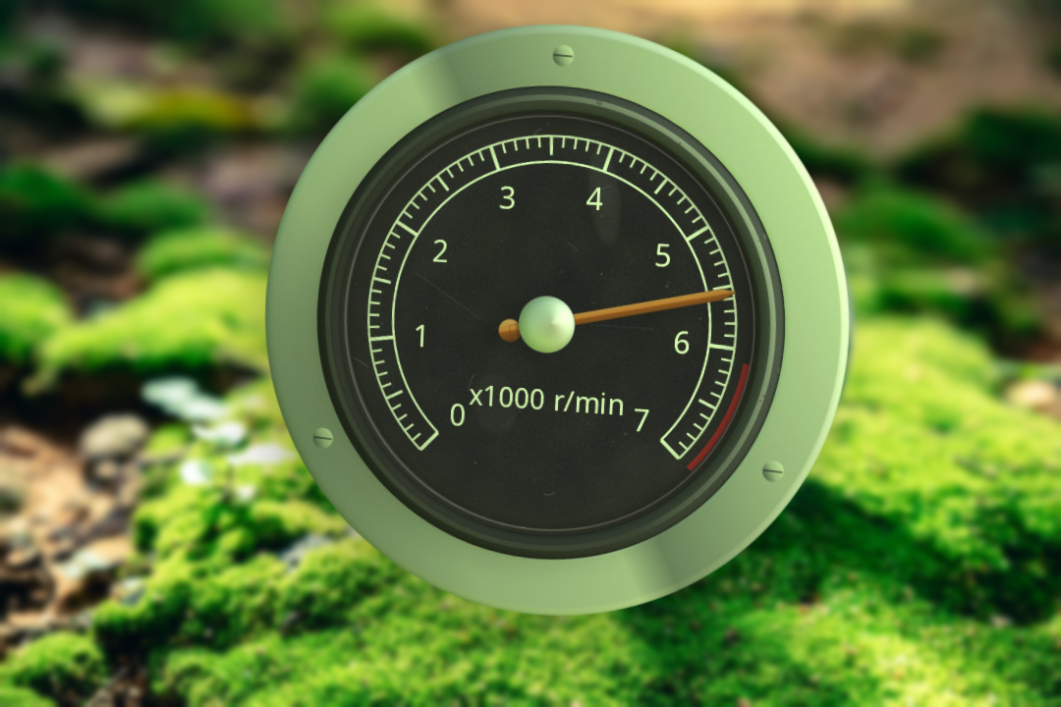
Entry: 5550 (rpm)
